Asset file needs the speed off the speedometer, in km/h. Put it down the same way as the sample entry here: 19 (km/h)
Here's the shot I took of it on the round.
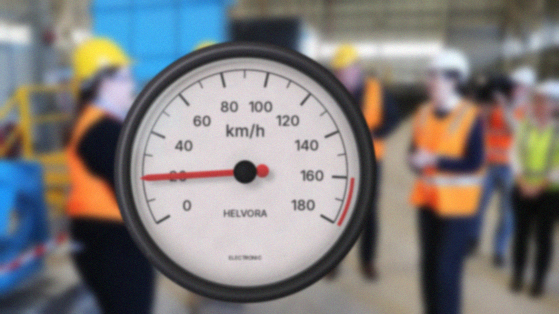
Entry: 20 (km/h)
